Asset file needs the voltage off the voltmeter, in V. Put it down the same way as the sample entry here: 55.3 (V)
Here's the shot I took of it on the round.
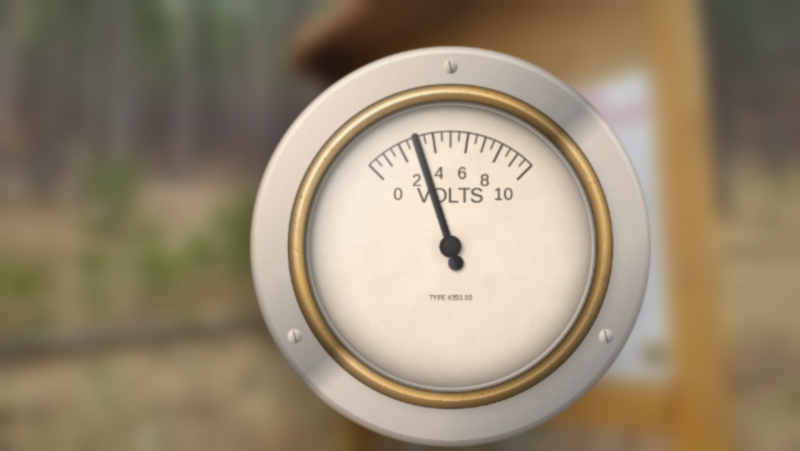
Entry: 3 (V)
